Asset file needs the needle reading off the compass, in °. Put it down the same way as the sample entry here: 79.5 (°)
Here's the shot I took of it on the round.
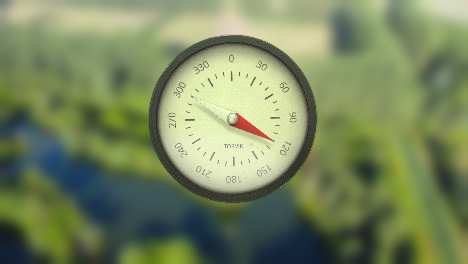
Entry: 120 (°)
